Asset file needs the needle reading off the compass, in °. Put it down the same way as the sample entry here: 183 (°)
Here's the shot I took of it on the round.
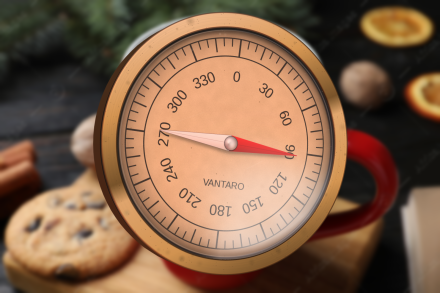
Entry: 92.5 (°)
